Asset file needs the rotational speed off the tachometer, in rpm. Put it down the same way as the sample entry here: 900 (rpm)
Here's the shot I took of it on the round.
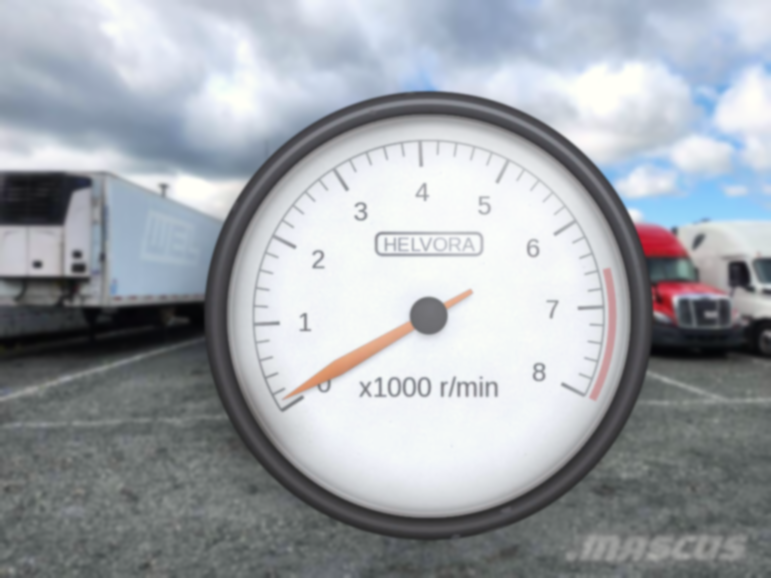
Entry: 100 (rpm)
